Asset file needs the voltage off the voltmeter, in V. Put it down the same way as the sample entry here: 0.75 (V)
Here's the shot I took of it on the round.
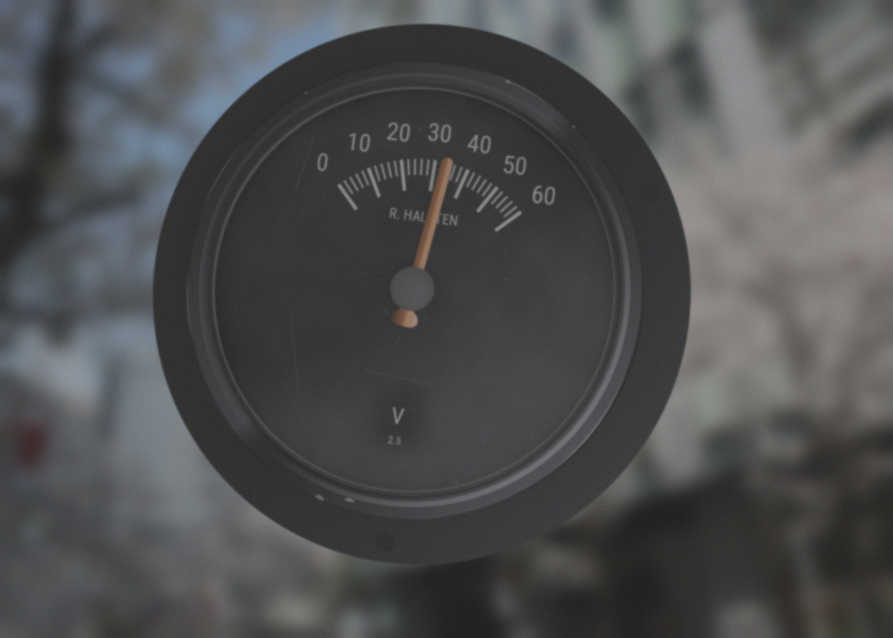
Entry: 34 (V)
